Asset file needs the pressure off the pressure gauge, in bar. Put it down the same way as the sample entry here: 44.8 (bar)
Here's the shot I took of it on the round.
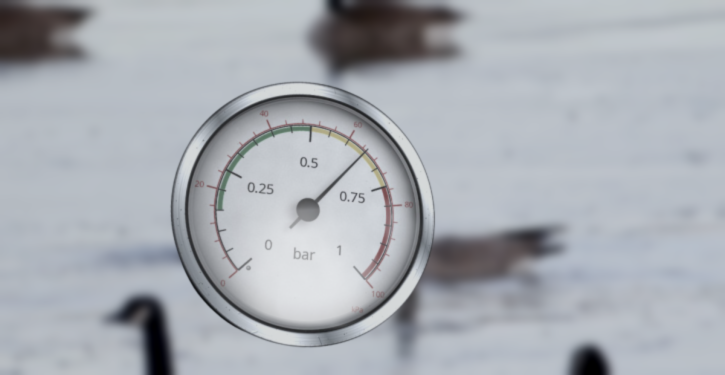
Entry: 0.65 (bar)
